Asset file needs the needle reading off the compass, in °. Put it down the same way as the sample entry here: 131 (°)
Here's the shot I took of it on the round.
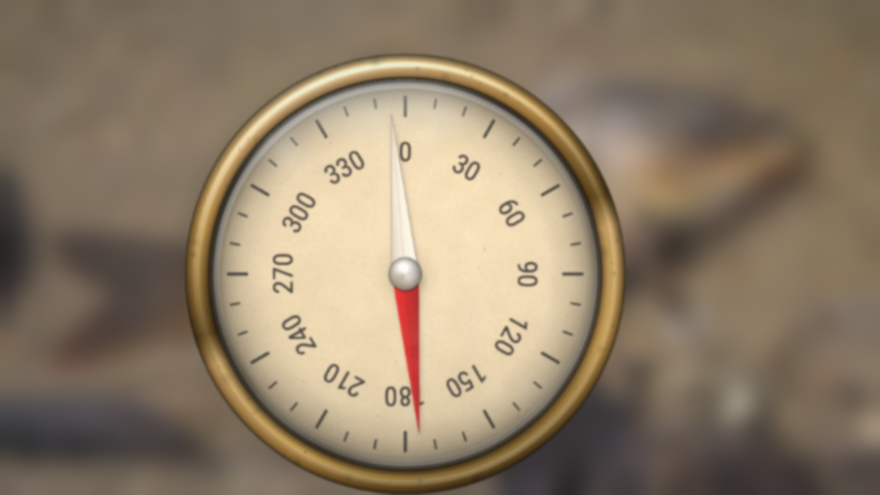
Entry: 175 (°)
